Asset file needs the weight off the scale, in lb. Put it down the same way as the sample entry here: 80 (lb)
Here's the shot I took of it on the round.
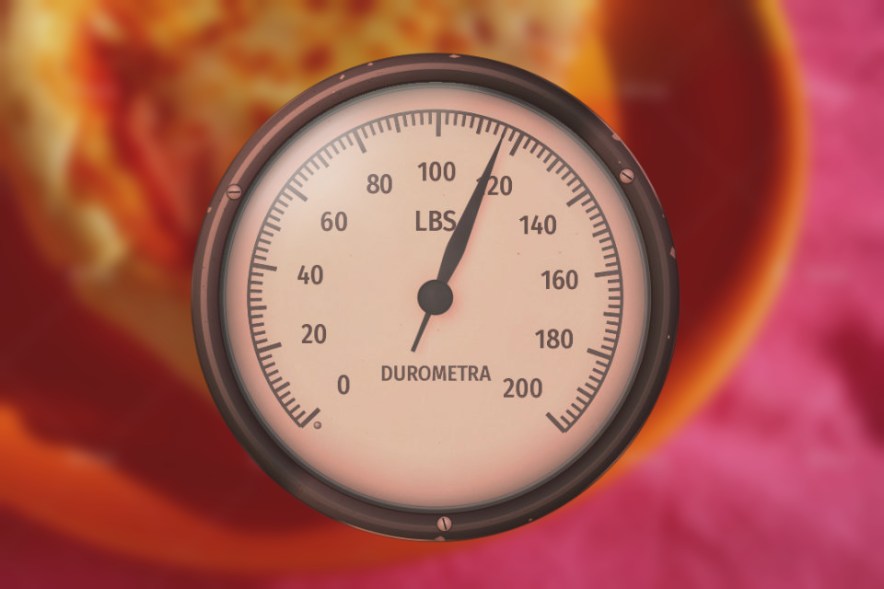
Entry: 116 (lb)
